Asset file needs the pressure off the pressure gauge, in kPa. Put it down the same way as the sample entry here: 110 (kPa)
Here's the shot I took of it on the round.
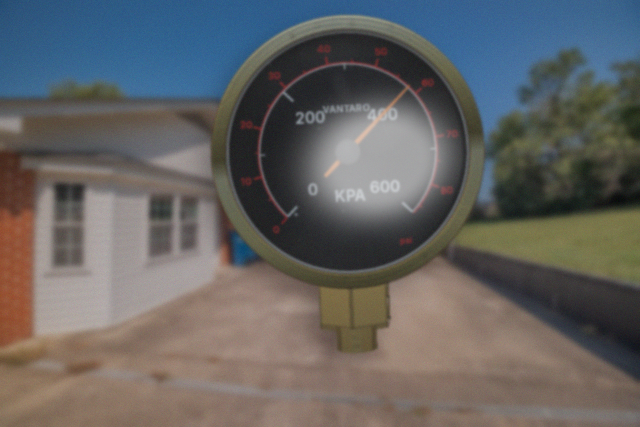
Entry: 400 (kPa)
